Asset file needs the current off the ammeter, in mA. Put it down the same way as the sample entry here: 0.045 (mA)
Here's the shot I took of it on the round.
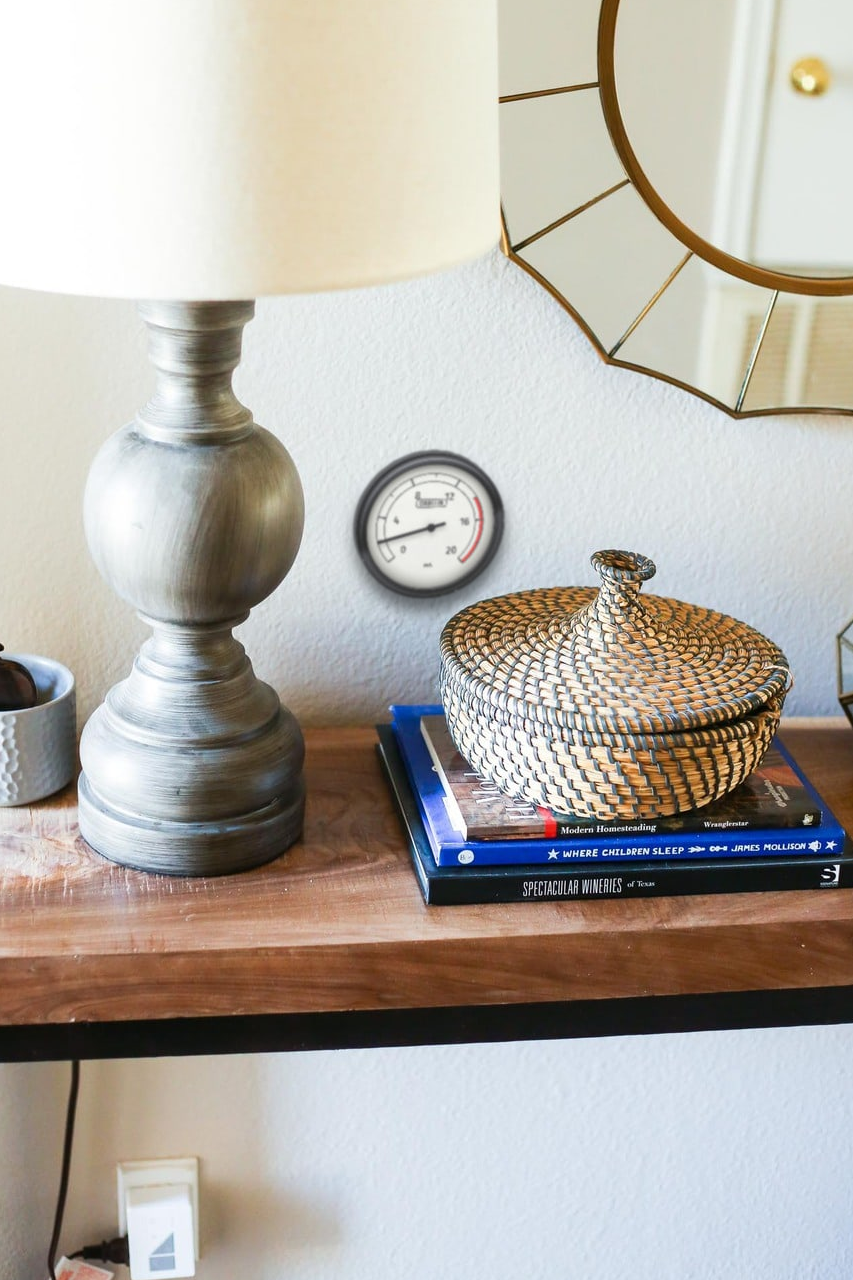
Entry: 2 (mA)
